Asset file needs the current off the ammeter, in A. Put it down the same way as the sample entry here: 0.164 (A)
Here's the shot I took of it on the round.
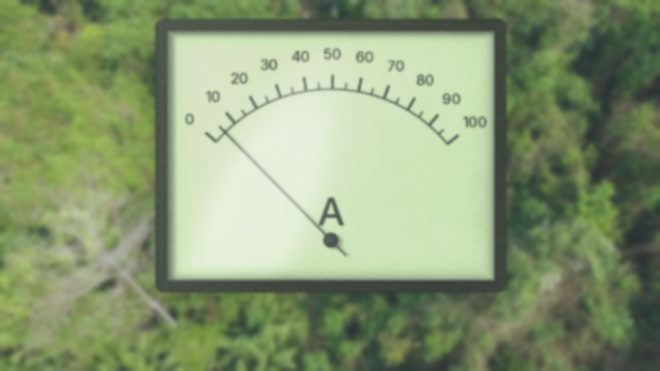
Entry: 5 (A)
